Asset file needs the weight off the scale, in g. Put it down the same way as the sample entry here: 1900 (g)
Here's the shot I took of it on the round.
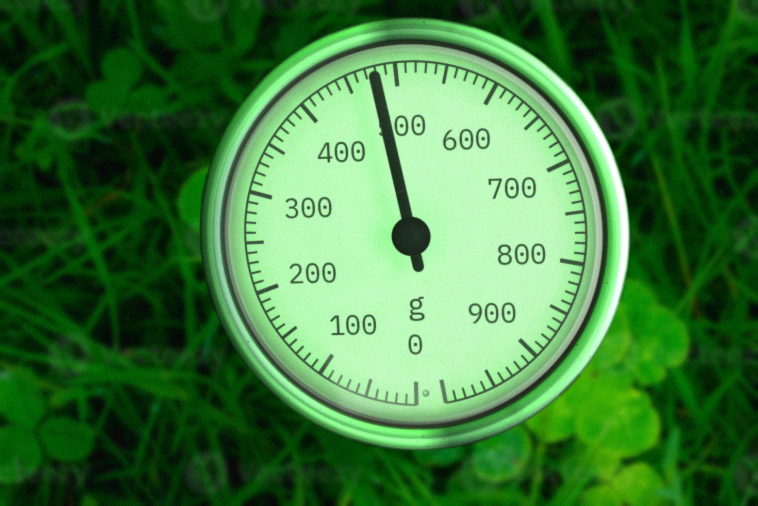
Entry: 480 (g)
